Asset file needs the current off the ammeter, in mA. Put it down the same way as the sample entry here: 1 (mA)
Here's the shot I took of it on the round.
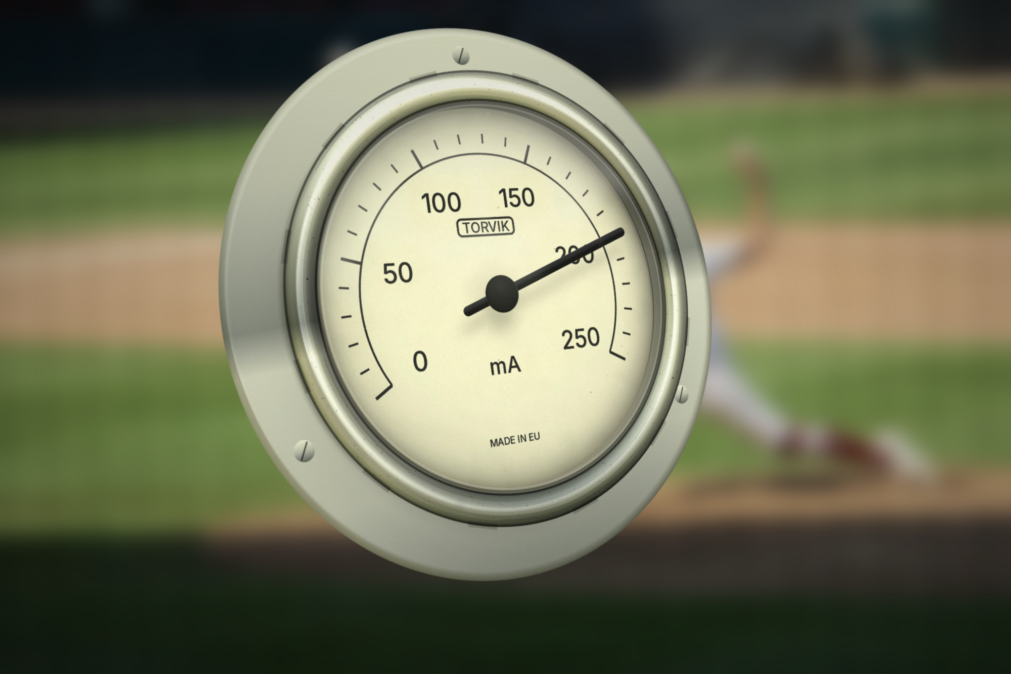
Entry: 200 (mA)
